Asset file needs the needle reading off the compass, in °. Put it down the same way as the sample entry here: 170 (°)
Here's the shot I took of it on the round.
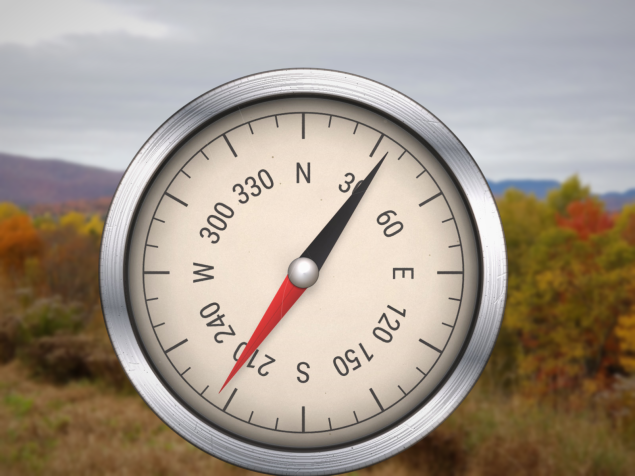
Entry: 215 (°)
